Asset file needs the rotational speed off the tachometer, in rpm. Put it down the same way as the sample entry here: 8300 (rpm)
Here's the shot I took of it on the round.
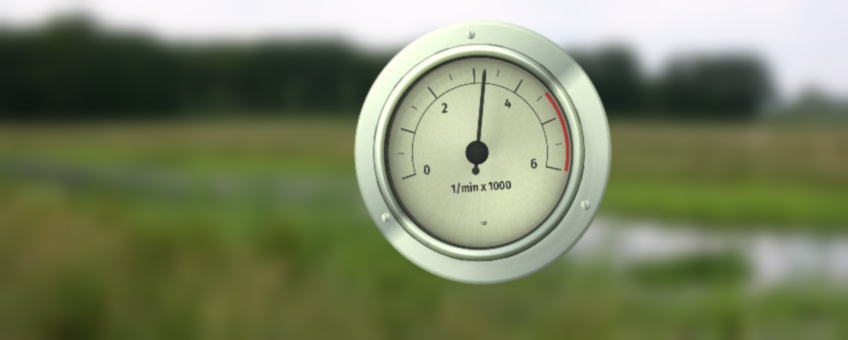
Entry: 3250 (rpm)
